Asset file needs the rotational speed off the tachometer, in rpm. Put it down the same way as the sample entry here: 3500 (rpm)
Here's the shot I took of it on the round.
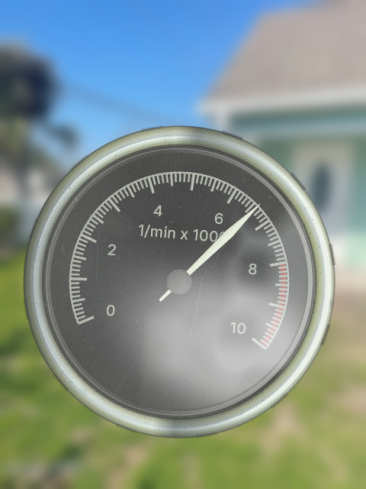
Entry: 6600 (rpm)
